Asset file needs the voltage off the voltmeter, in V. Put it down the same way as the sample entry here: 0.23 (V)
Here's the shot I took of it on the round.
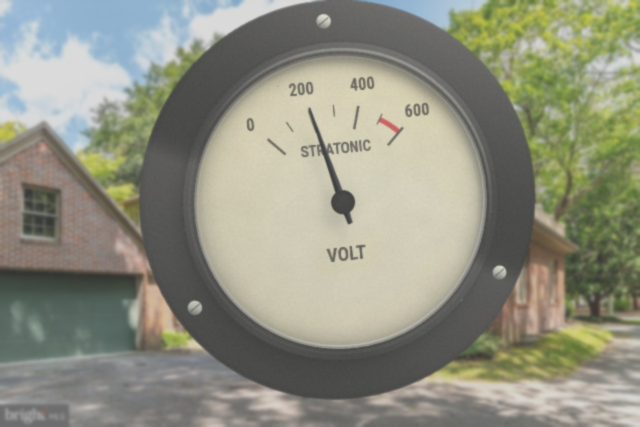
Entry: 200 (V)
